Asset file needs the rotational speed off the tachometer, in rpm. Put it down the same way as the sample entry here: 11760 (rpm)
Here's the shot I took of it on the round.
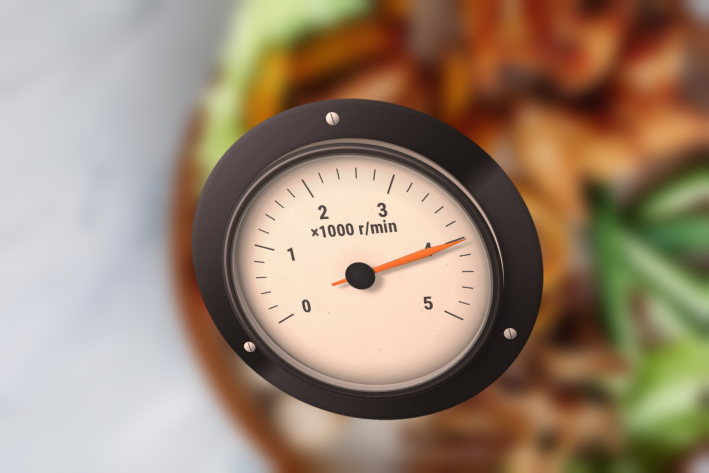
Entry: 4000 (rpm)
